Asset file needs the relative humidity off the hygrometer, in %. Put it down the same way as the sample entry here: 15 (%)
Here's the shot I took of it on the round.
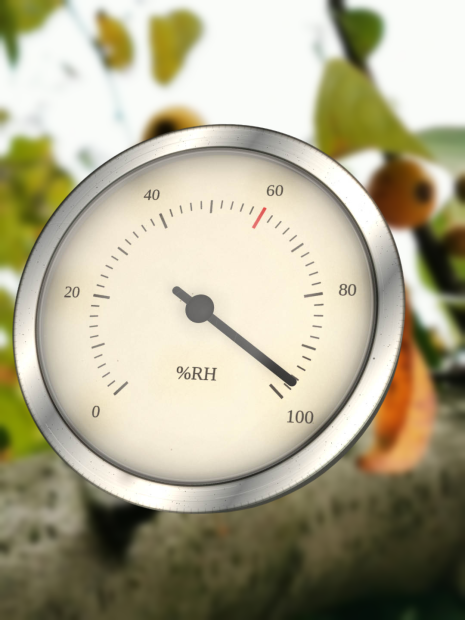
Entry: 97 (%)
